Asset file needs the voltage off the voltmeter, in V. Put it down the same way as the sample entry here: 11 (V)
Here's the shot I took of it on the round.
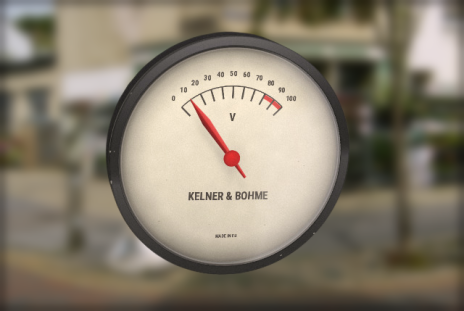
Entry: 10 (V)
